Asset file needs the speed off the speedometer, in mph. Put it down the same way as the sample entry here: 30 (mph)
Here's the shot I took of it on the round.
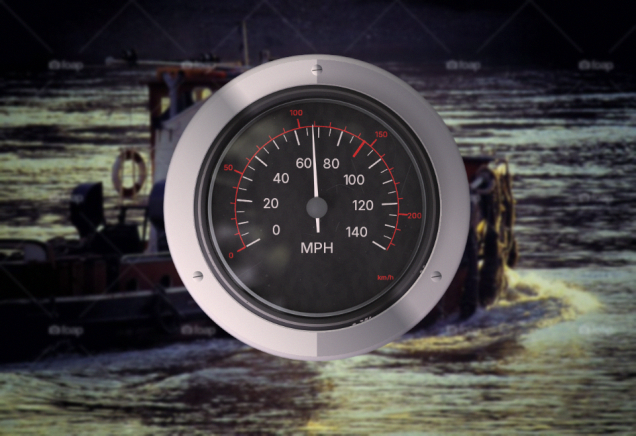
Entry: 67.5 (mph)
